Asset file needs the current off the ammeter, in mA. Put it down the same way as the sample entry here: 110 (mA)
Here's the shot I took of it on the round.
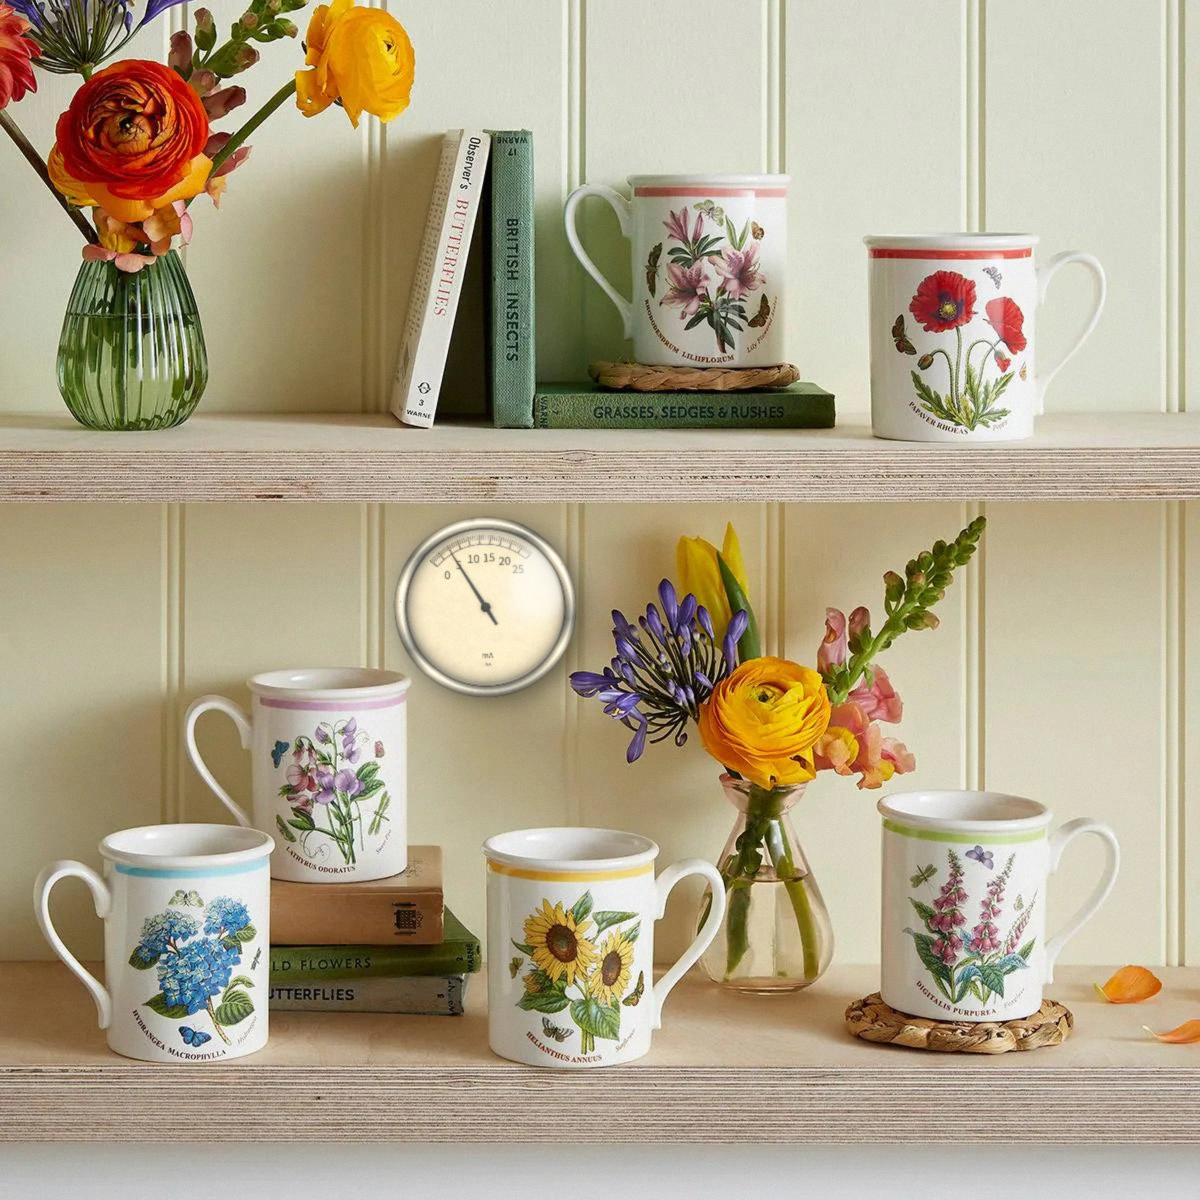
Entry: 5 (mA)
